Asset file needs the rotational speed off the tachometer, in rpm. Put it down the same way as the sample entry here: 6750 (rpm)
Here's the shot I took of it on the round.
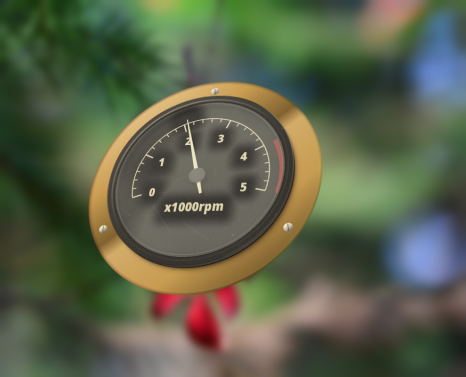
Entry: 2100 (rpm)
